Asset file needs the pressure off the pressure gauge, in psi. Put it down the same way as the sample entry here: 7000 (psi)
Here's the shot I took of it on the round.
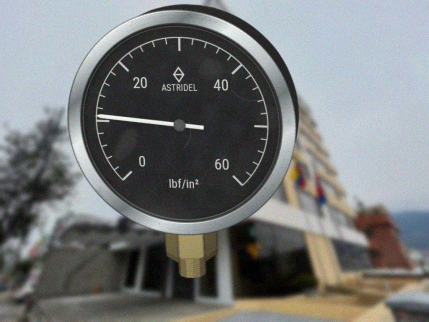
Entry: 11 (psi)
